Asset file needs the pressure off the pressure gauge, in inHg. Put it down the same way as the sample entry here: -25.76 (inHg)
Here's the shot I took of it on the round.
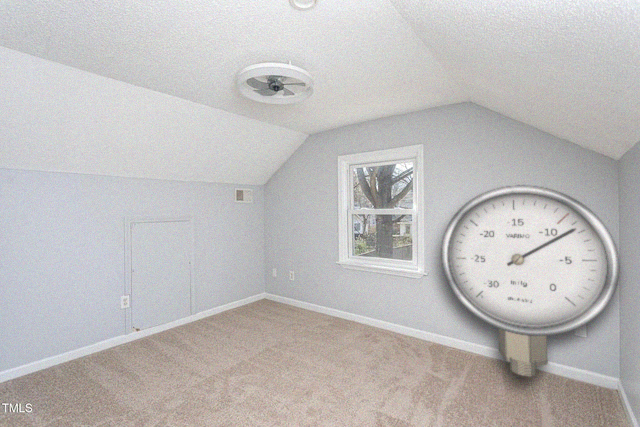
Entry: -8.5 (inHg)
